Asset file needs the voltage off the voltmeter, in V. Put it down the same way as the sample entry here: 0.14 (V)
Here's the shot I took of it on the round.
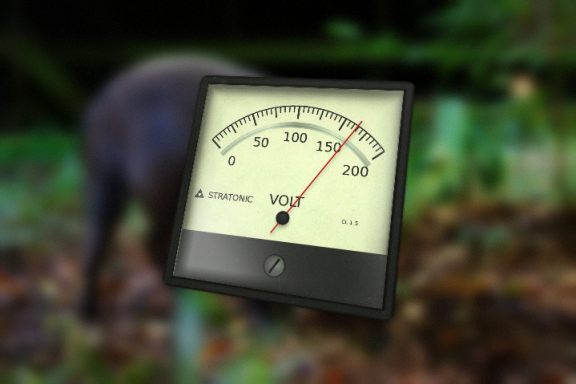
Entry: 165 (V)
